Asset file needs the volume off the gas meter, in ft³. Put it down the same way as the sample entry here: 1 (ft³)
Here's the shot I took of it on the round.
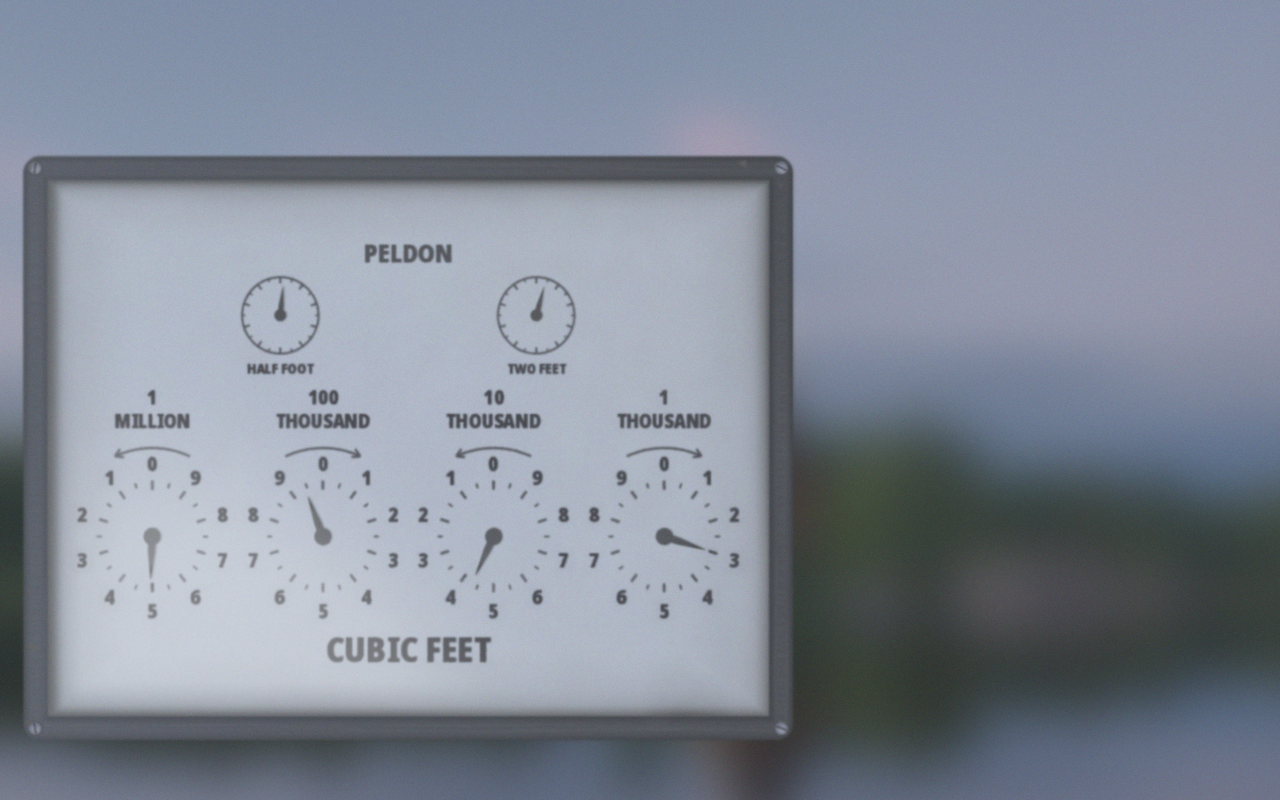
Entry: 494300 (ft³)
